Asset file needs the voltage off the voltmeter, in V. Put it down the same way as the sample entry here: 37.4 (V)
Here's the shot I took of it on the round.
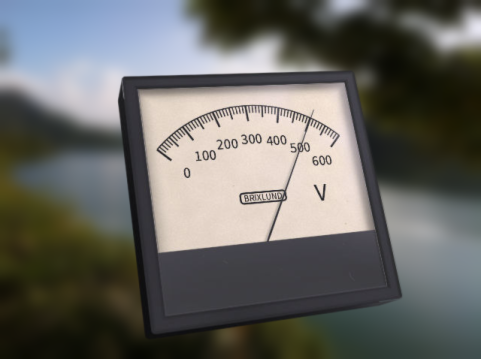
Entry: 500 (V)
